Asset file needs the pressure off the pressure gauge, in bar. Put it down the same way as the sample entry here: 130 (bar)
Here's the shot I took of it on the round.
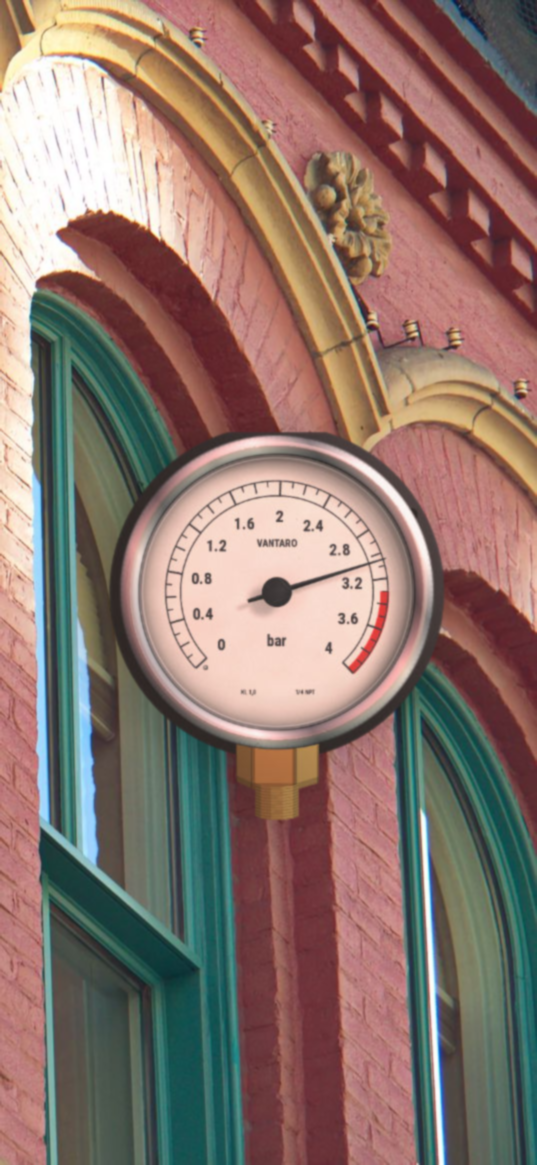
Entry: 3.05 (bar)
